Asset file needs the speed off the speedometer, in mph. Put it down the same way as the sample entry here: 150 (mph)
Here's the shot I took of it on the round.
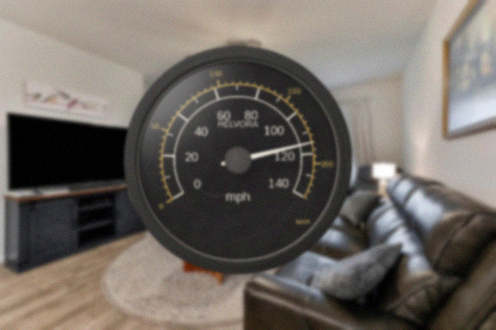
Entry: 115 (mph)
